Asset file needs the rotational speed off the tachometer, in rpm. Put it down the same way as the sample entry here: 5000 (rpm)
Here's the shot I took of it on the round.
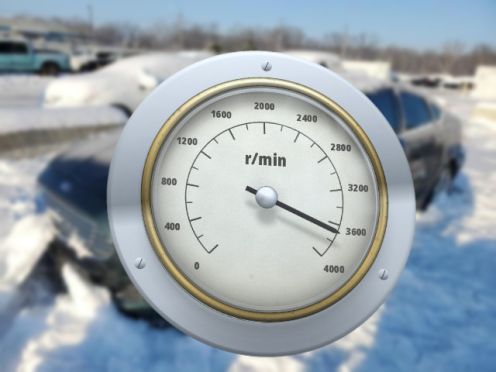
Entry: 3700 (rpm)
